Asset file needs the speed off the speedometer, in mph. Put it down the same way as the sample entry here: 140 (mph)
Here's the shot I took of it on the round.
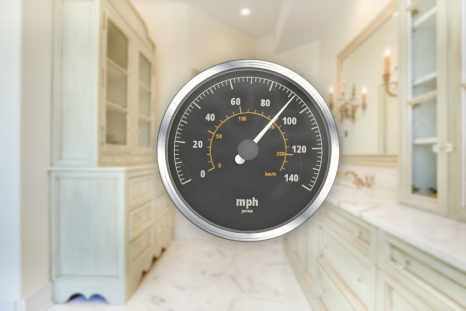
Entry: 92 (mph)
